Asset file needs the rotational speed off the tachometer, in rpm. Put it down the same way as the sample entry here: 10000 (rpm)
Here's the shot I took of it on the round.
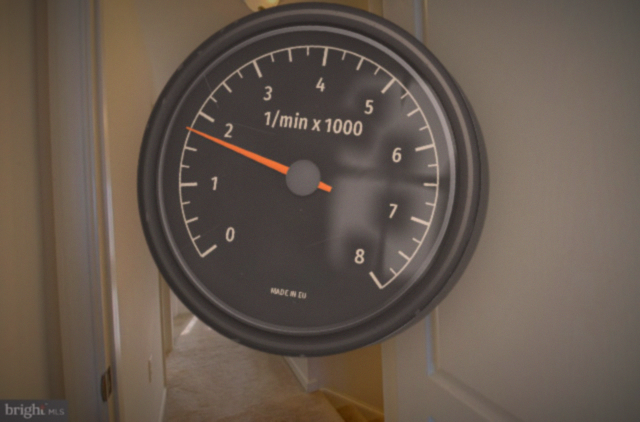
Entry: 1750 (rpm)
